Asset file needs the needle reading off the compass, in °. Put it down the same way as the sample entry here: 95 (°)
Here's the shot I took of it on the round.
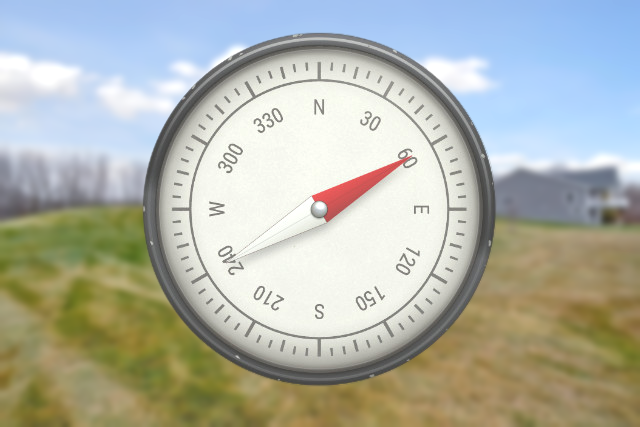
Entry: 60 (°)
